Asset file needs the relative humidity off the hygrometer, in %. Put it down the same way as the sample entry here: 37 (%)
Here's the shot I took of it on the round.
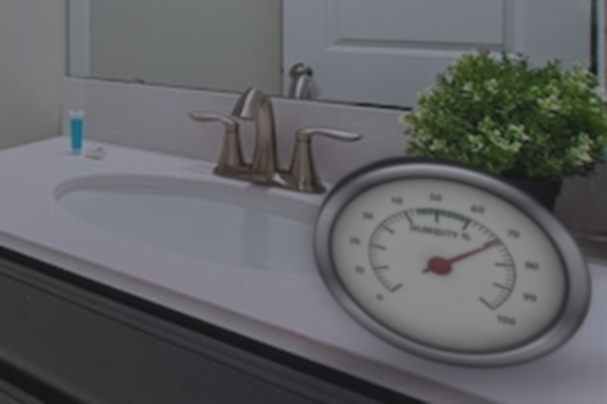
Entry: 70 (%)
